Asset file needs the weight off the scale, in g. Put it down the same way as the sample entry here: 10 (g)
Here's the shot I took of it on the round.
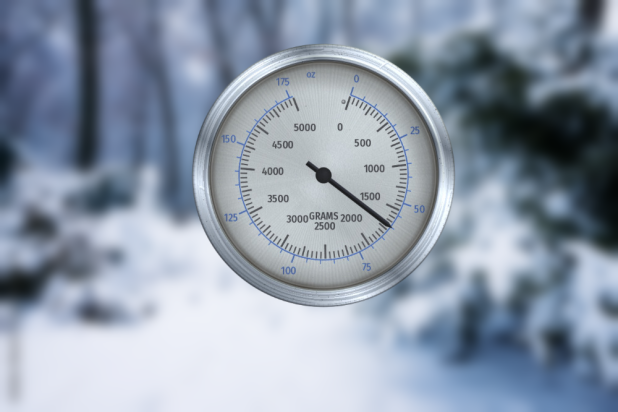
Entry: 1700 (g)
